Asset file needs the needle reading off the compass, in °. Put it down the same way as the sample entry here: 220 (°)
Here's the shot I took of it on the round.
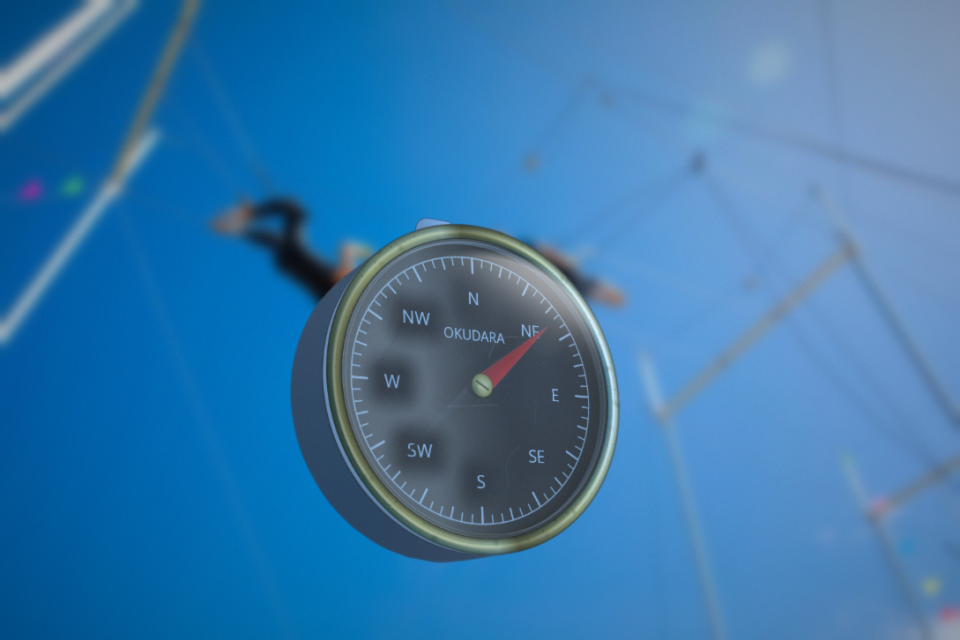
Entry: 50 (°)
